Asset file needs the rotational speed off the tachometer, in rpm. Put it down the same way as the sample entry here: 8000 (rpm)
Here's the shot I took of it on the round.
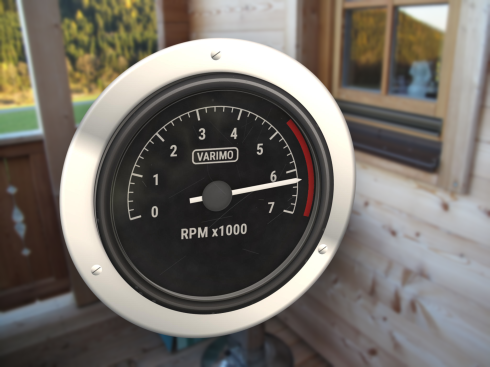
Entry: 6200 (rpm)
